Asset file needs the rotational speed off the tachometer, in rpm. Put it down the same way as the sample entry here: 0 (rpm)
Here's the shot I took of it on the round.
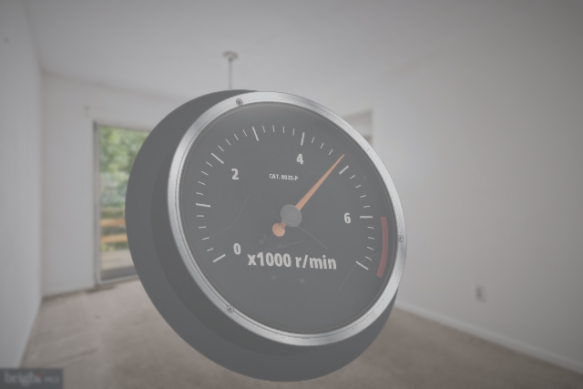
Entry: 4800 (rpm)
